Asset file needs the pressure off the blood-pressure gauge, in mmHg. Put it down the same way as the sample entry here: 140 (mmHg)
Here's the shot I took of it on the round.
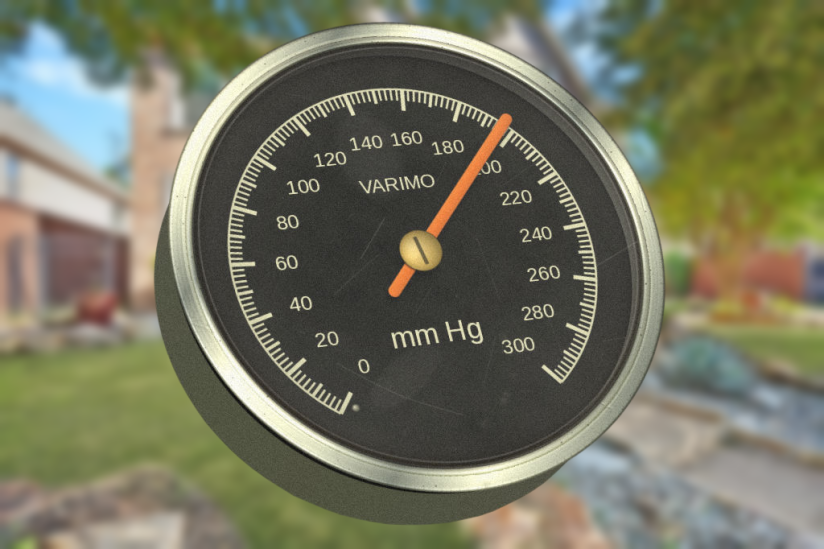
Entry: 196 (mmHg)
